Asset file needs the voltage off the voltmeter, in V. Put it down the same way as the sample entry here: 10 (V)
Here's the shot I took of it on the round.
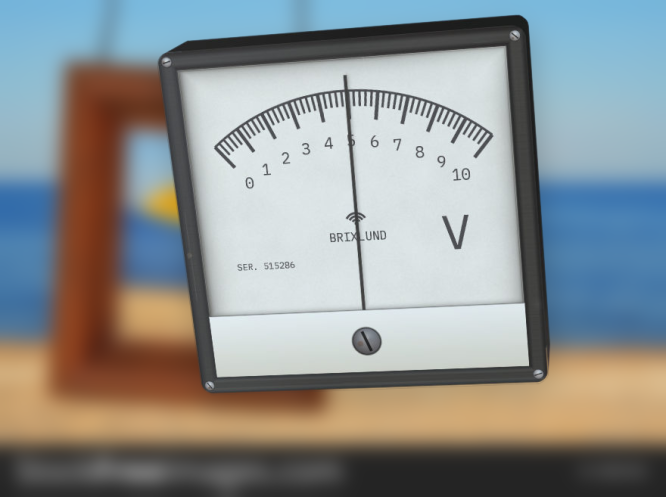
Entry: 5 (V)
